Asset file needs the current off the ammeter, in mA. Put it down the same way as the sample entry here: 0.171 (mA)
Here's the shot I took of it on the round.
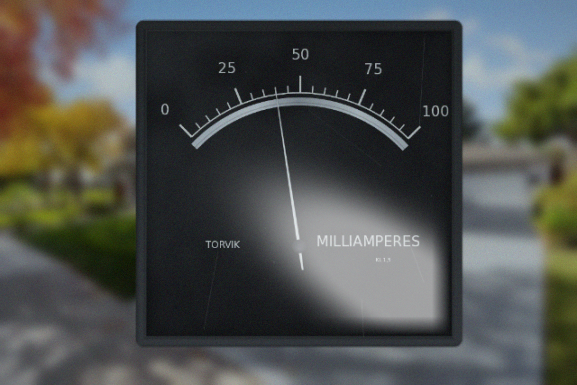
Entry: 40 (mA)
